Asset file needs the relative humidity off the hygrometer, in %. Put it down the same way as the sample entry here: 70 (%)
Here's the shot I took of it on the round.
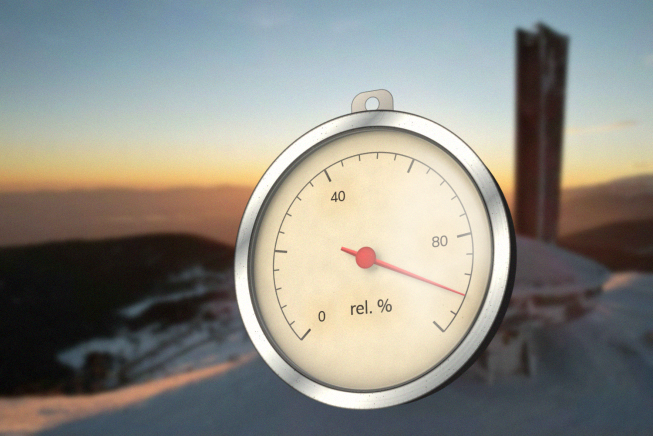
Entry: 92 (%)
